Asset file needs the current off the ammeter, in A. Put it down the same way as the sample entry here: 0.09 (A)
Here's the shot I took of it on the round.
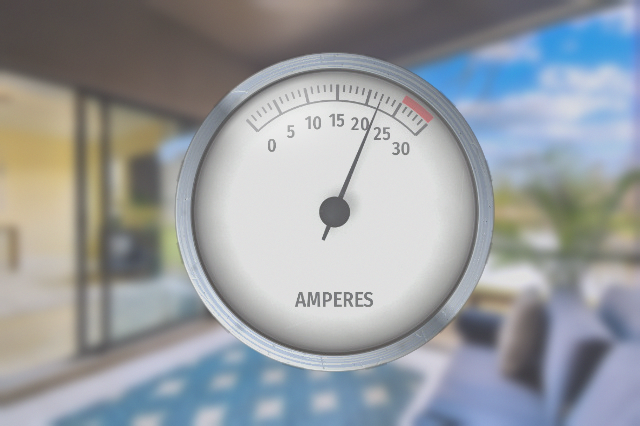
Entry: 22 (A)
